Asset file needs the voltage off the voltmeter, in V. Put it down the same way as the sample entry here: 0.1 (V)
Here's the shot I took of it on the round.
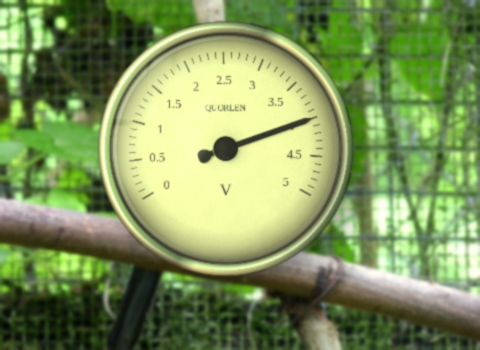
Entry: 4 (V)
